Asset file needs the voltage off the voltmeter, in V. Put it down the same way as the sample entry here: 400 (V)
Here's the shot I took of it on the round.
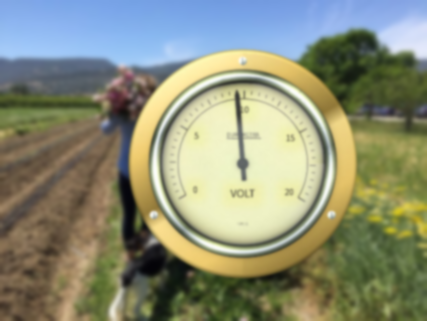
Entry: 9.5 (V)
